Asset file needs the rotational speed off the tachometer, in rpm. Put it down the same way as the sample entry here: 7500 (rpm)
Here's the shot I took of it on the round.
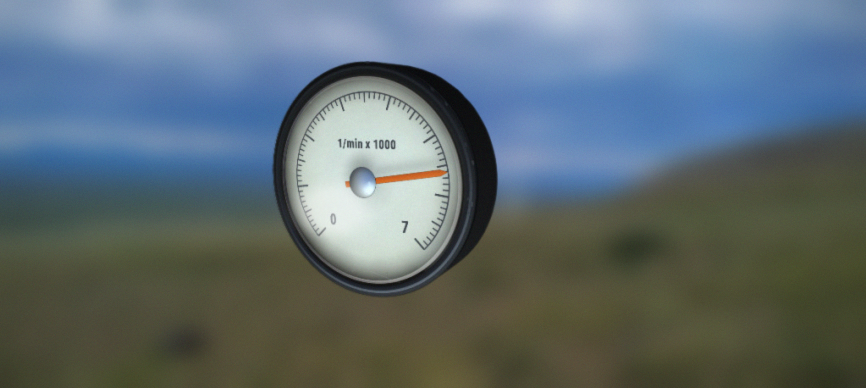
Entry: 5600 (rpm)
